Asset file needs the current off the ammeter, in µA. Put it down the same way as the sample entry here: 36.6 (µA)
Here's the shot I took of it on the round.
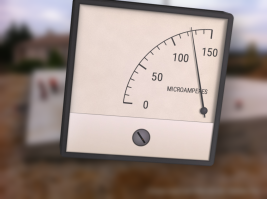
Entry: 125 (µA)
